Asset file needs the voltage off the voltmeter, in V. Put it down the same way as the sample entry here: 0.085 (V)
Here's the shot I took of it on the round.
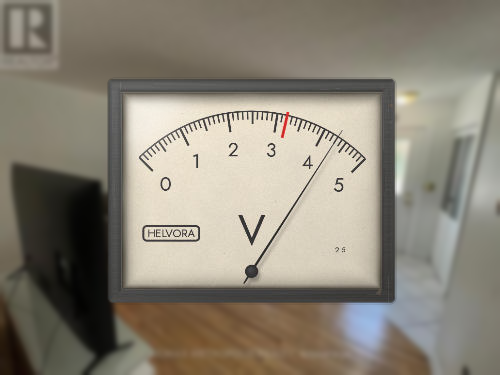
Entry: 4.3 (V)
